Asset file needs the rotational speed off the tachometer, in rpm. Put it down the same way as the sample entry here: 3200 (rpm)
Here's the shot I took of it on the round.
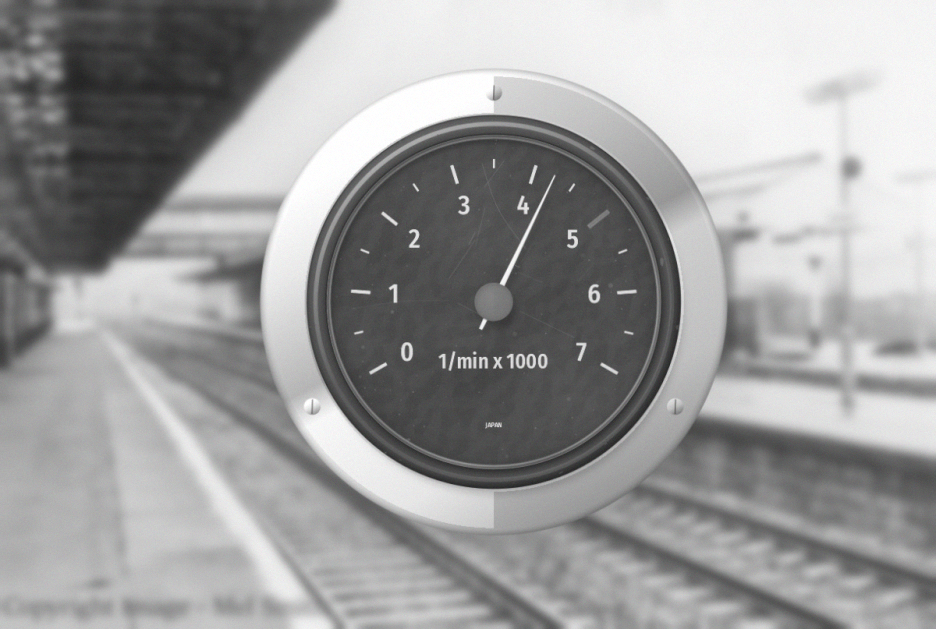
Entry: 4250 (rpm)
